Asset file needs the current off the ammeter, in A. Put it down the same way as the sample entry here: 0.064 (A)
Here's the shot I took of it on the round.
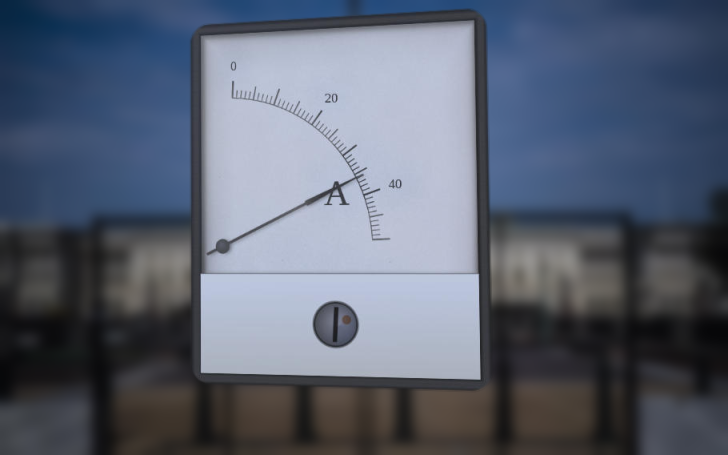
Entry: 36 (A)
